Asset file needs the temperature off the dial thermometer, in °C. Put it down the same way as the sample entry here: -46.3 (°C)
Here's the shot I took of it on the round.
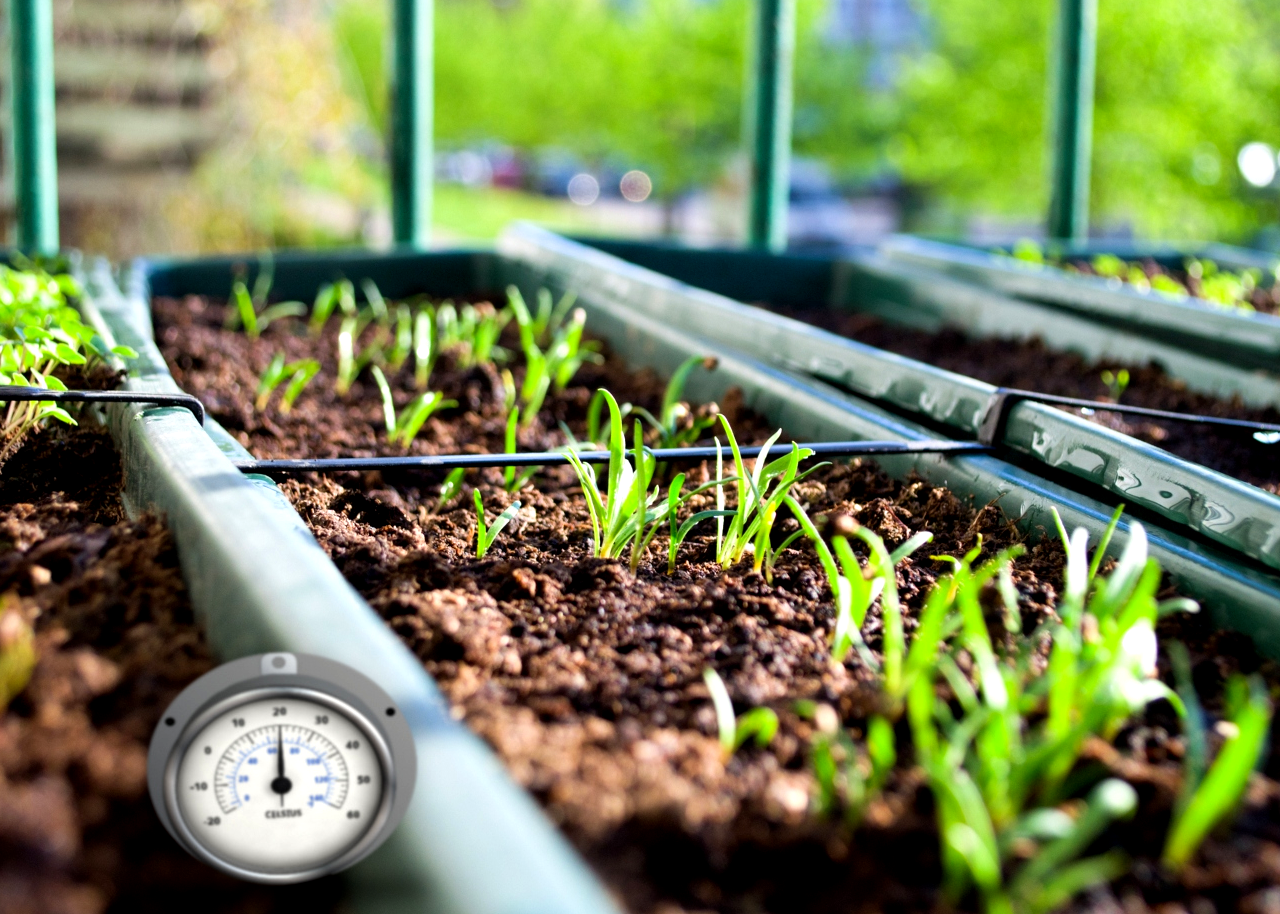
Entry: 20 (°C)
